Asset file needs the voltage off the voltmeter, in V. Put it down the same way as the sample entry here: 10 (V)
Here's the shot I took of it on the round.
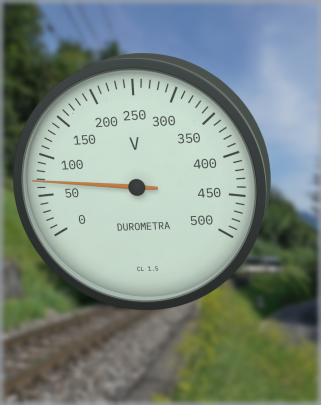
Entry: 70 (V)
